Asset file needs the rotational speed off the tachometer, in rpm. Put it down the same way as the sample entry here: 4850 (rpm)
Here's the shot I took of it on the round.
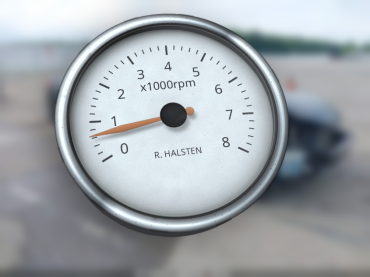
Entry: 600 (rpm)
